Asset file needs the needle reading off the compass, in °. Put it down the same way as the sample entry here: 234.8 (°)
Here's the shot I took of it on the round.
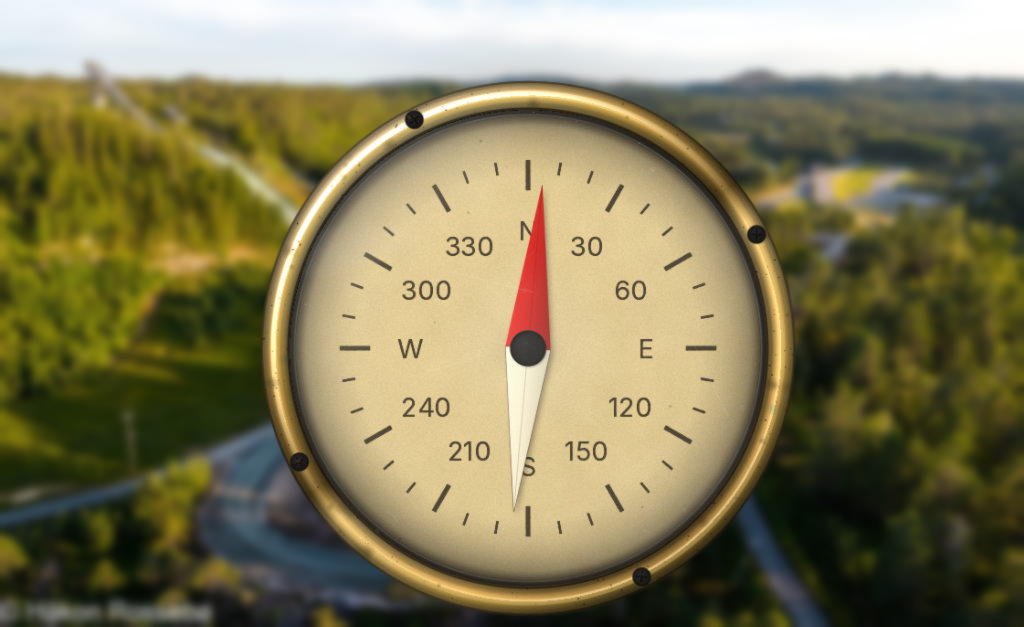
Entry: 5 (°)
